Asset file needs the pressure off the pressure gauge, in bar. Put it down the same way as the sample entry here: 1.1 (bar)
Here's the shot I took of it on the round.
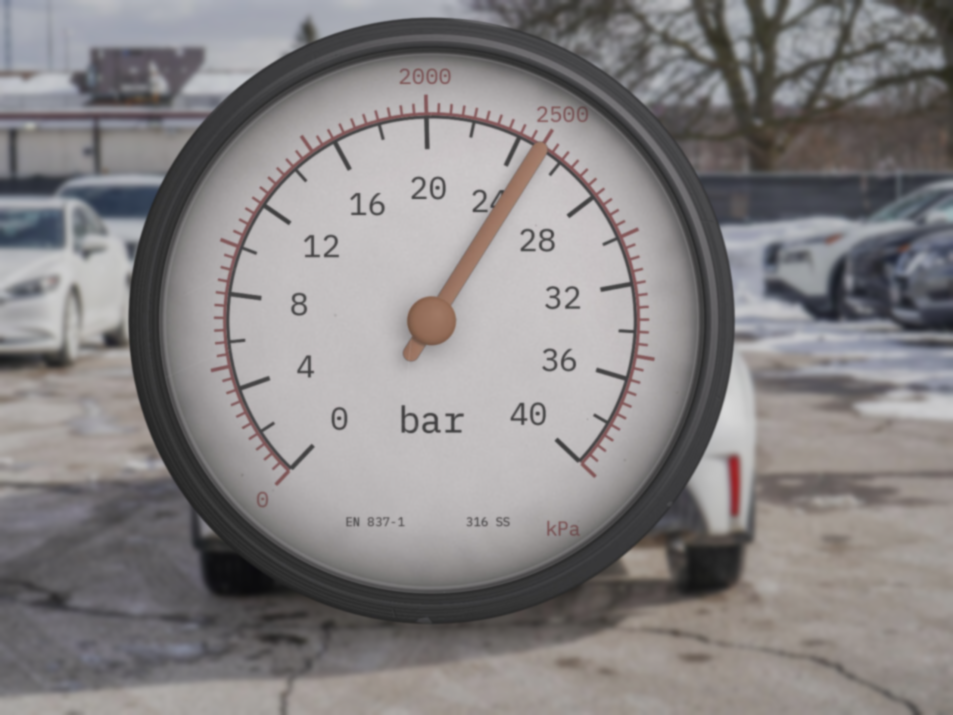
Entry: 25 (bar)
